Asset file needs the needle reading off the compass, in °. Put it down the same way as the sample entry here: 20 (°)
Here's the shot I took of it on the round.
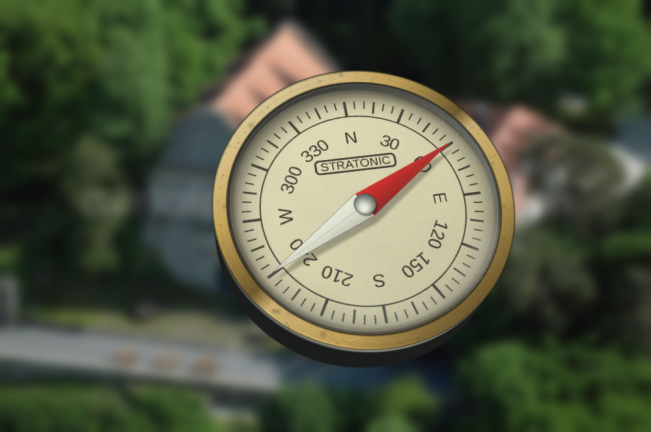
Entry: 60 (°)
